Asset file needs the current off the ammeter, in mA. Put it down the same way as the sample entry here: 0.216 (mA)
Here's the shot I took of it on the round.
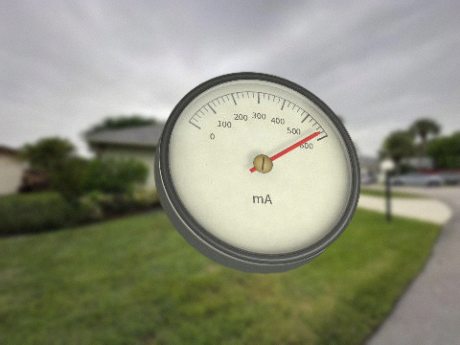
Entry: 580 (mA)
